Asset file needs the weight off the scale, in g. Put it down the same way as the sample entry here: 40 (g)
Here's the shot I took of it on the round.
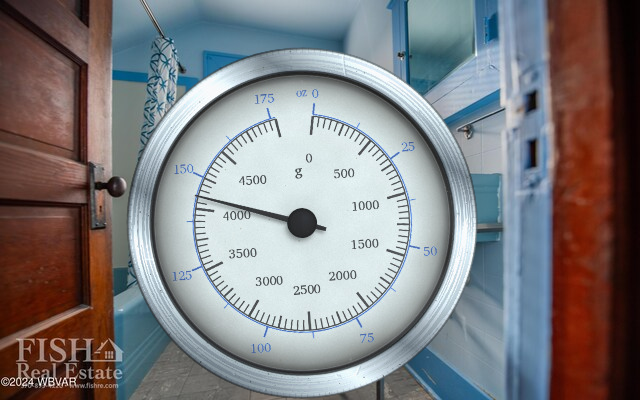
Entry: 4100 (g)
